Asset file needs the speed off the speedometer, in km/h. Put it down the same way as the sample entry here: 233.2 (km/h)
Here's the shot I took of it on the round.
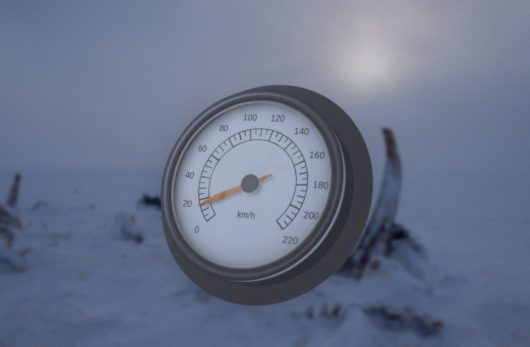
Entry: 15 (km/h)
